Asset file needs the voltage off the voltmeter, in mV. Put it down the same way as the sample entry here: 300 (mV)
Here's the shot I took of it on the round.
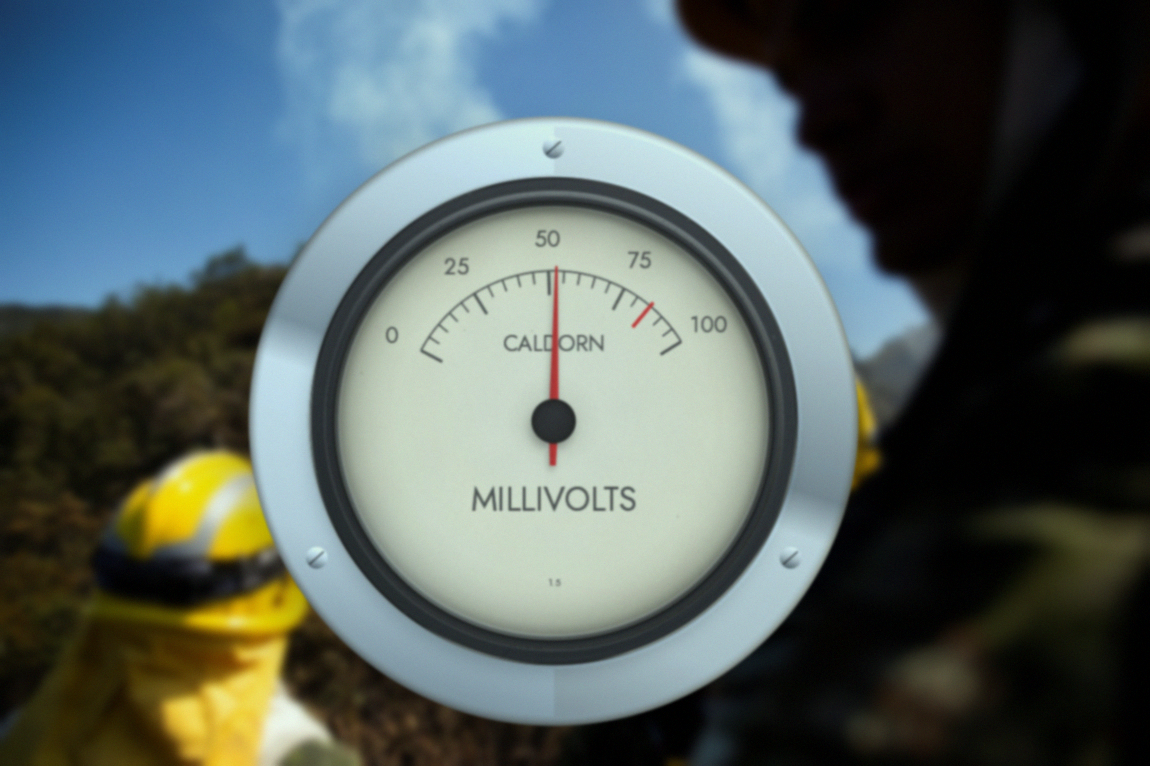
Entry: 52.5 (mV)
